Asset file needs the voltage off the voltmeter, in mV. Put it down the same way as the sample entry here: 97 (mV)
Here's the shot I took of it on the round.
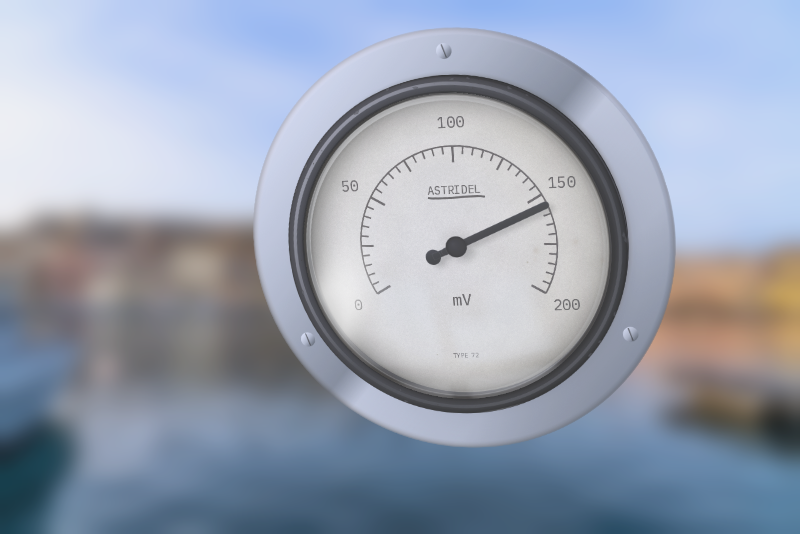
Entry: 155 (mV)
